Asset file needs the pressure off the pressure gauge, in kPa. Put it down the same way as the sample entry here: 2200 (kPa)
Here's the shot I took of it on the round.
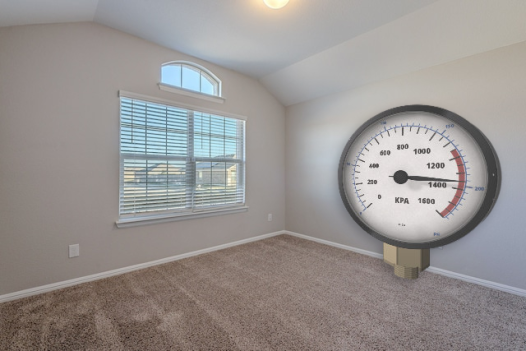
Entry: 1350 (kPa)
